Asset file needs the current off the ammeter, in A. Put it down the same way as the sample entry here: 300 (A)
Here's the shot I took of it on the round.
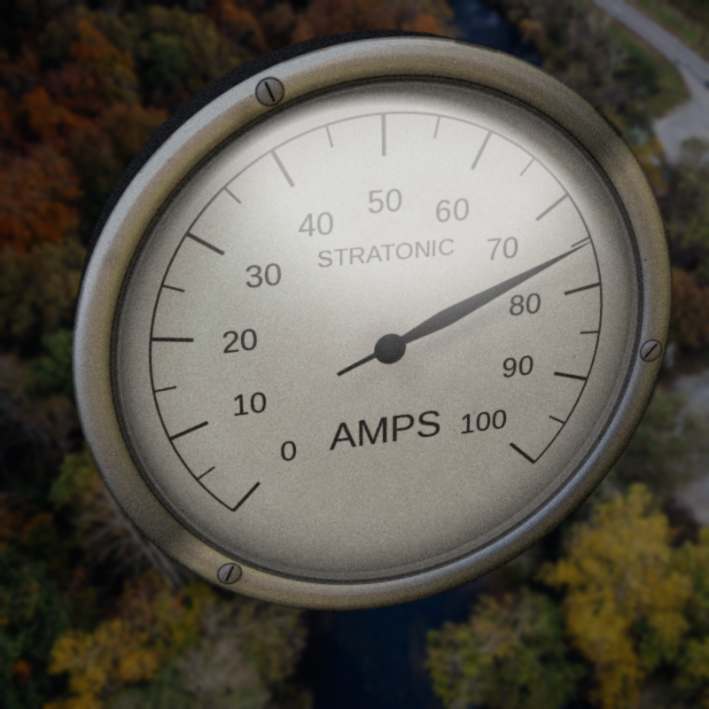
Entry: 75 (A)
